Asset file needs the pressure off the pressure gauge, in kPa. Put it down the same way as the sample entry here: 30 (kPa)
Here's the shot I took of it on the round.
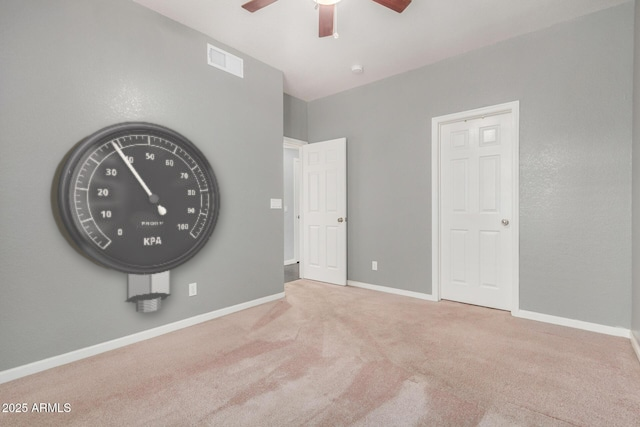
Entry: 38 (kPa)
